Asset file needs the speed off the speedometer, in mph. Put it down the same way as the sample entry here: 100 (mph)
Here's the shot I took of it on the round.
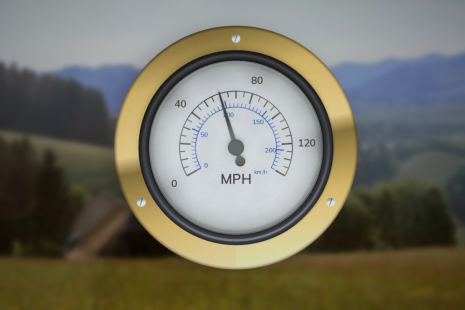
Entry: 60 (mph)
